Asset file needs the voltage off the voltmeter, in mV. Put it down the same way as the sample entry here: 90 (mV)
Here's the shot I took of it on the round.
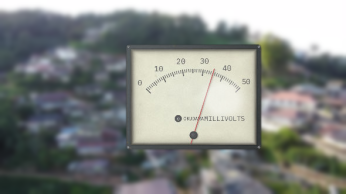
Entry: 35 (mV)
